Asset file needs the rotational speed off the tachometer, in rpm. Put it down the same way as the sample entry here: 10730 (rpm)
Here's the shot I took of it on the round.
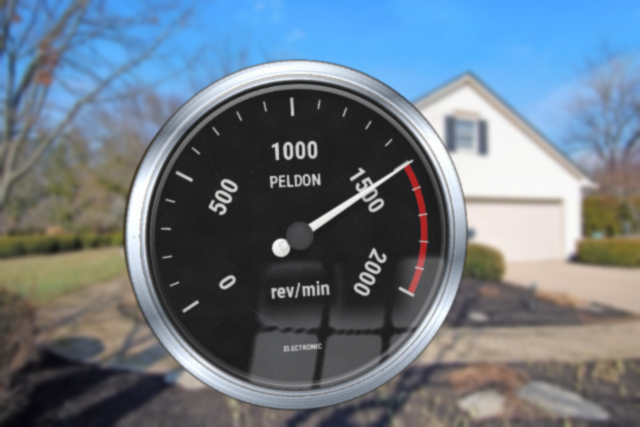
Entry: 1500 (rpm)
